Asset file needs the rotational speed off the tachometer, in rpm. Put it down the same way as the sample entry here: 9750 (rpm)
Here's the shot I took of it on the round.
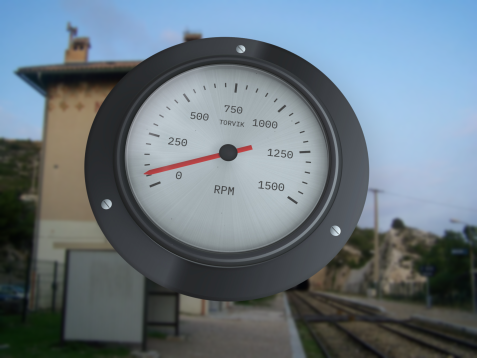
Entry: 50 (rpm)
